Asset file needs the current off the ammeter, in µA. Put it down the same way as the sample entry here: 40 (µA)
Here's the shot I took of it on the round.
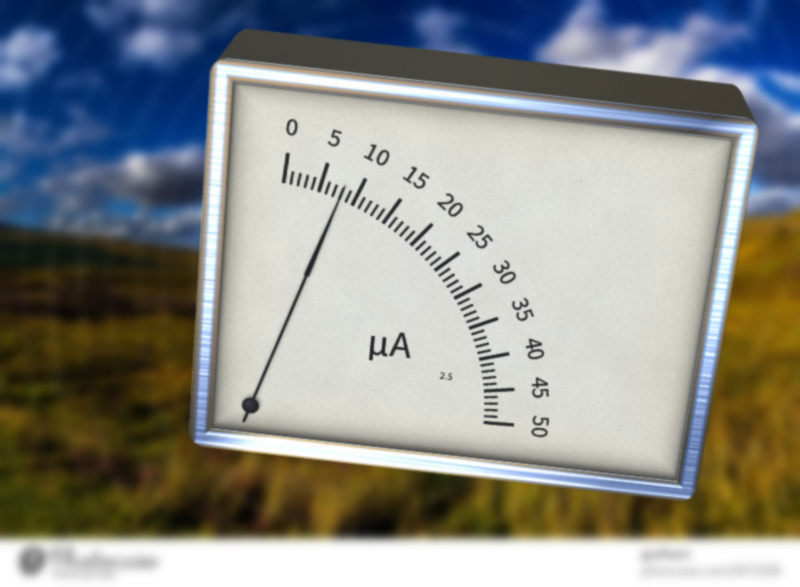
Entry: 8 (µA)
